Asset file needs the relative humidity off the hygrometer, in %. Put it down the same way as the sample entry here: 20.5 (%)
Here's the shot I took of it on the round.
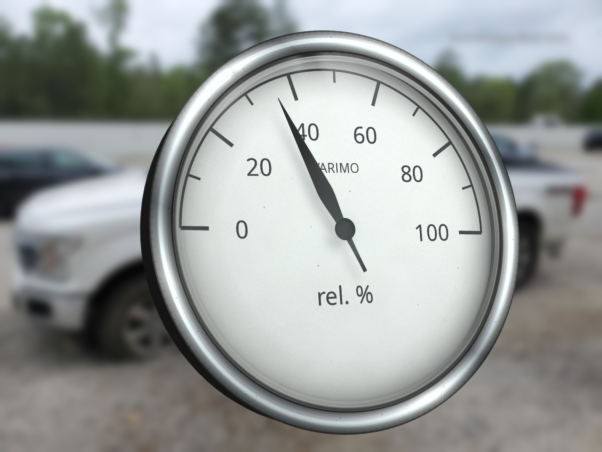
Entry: 35 (%)
